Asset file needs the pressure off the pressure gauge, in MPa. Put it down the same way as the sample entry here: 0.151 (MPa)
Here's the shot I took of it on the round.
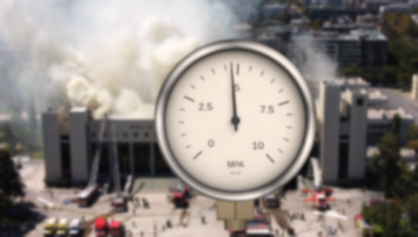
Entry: 4.75 (MPa)
